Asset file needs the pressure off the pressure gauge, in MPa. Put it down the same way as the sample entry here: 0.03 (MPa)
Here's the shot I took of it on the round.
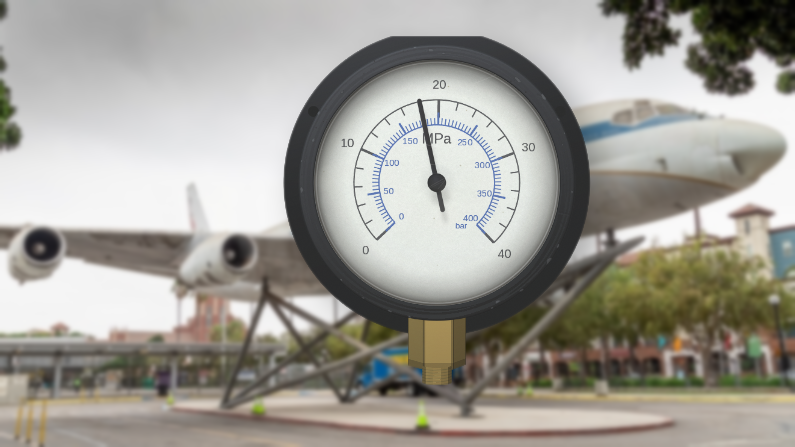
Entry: 18 (MPa)
